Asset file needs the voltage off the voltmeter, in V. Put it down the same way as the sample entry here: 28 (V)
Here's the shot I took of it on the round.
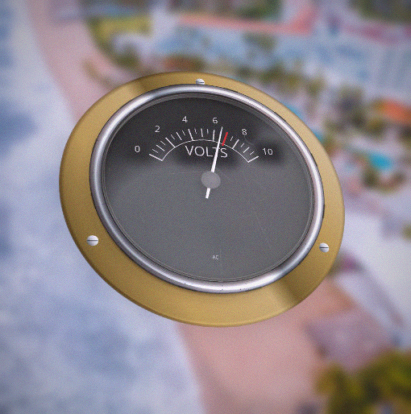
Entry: 6.5 (V)
